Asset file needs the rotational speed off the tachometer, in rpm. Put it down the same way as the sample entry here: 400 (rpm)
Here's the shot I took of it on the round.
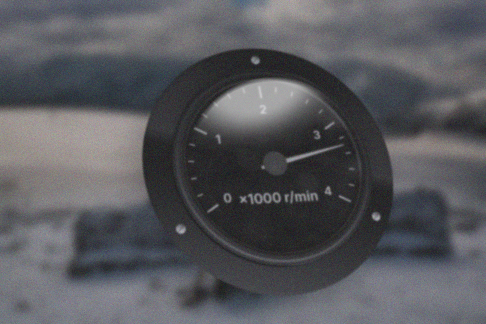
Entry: 3300 (rpm)
